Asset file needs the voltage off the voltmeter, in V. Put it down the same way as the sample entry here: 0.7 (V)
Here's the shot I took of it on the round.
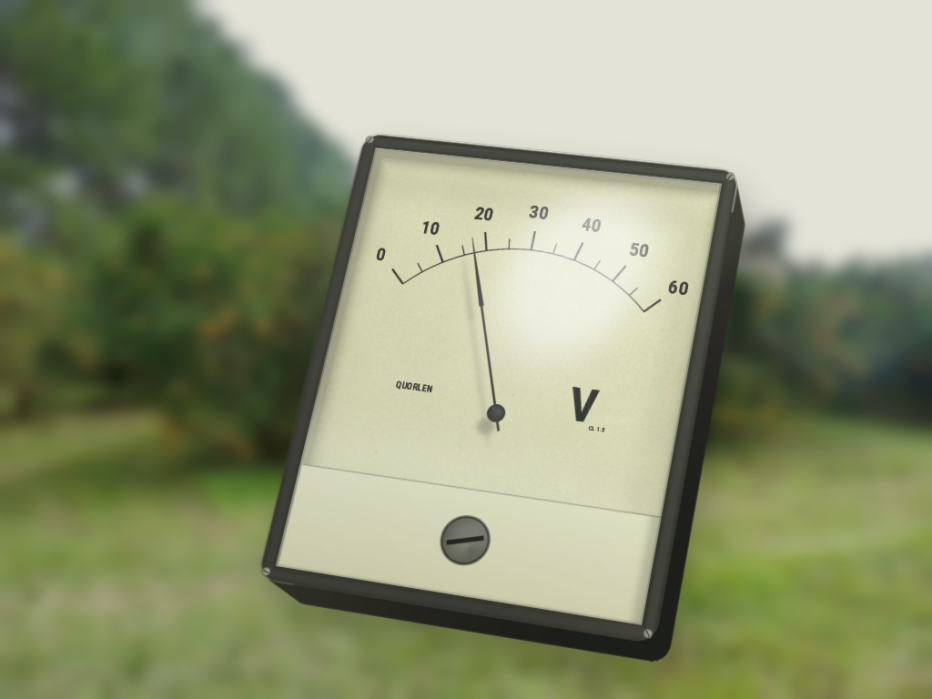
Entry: 17.5 (V)
